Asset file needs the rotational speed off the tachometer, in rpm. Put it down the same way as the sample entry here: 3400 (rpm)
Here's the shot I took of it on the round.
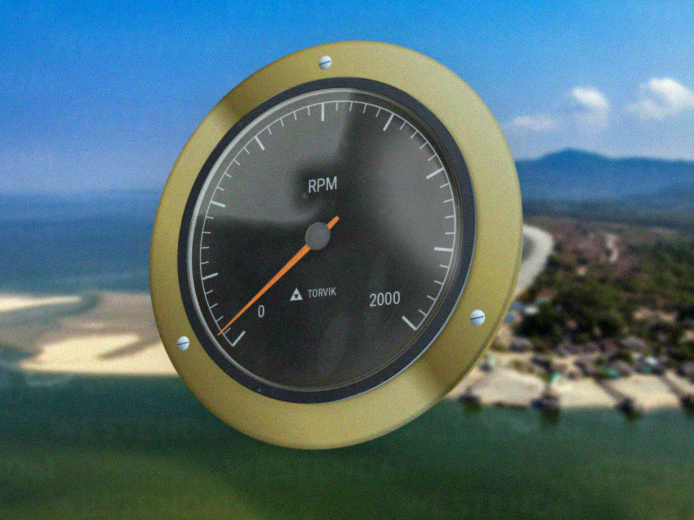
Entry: 50 (rpm)
